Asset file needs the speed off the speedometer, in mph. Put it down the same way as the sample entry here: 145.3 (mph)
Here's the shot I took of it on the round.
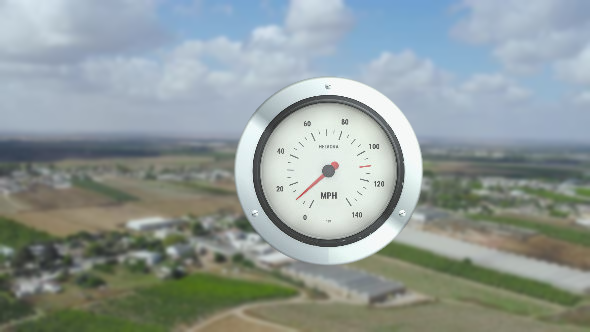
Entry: 10 (mph)
